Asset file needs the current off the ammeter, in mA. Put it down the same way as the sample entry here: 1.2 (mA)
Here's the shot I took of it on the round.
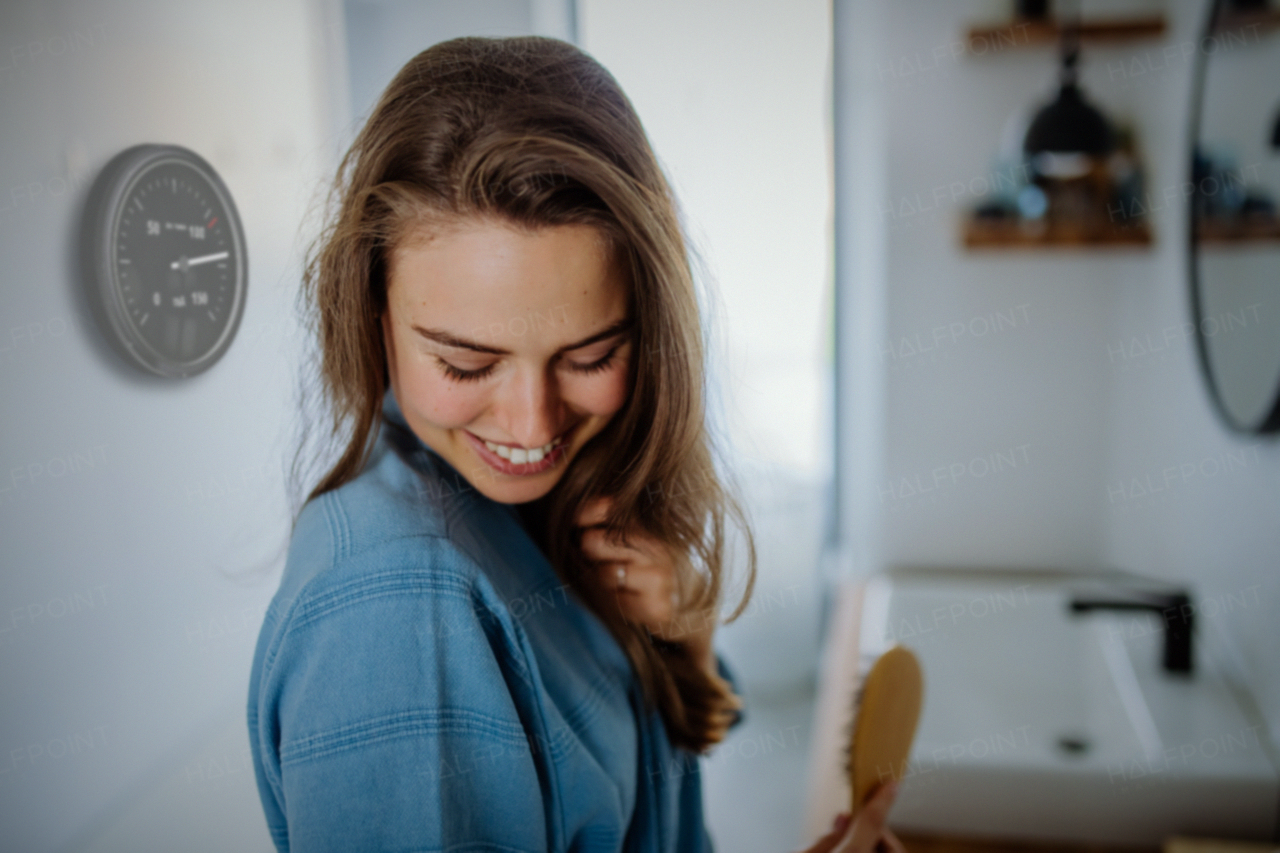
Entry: 120 (mA)
